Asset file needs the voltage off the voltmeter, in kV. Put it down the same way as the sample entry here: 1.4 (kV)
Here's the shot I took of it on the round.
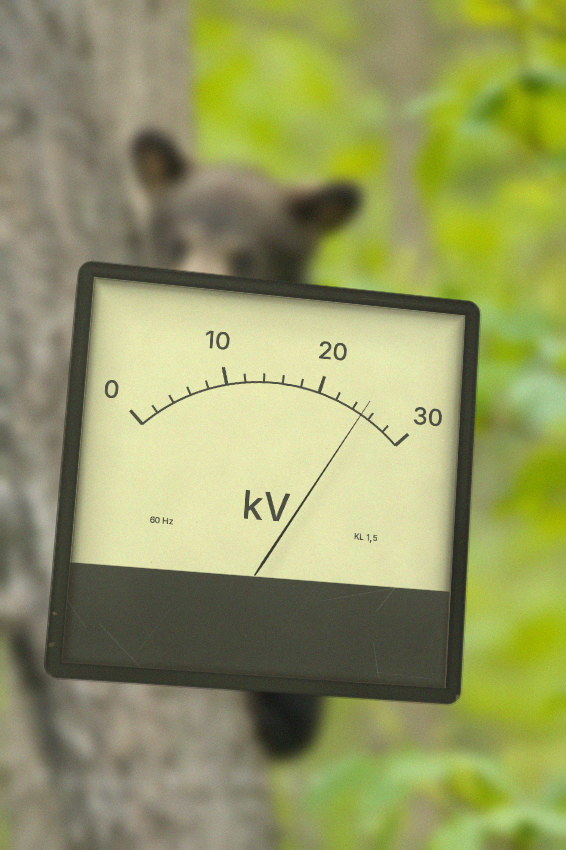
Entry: 25 (kV)
